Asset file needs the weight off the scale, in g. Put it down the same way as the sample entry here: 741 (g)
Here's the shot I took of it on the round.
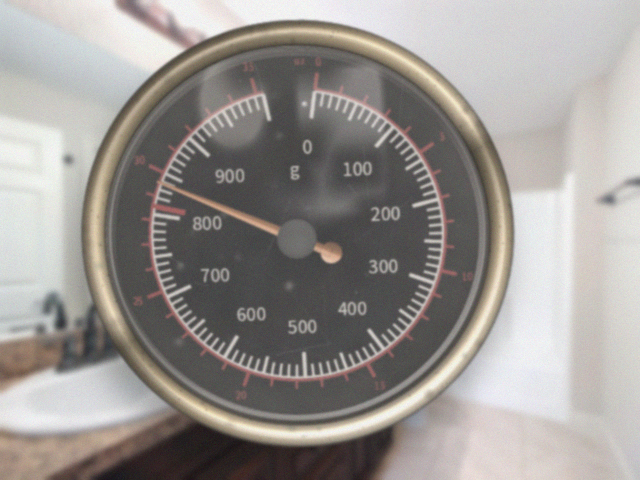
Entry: 840 (g)
